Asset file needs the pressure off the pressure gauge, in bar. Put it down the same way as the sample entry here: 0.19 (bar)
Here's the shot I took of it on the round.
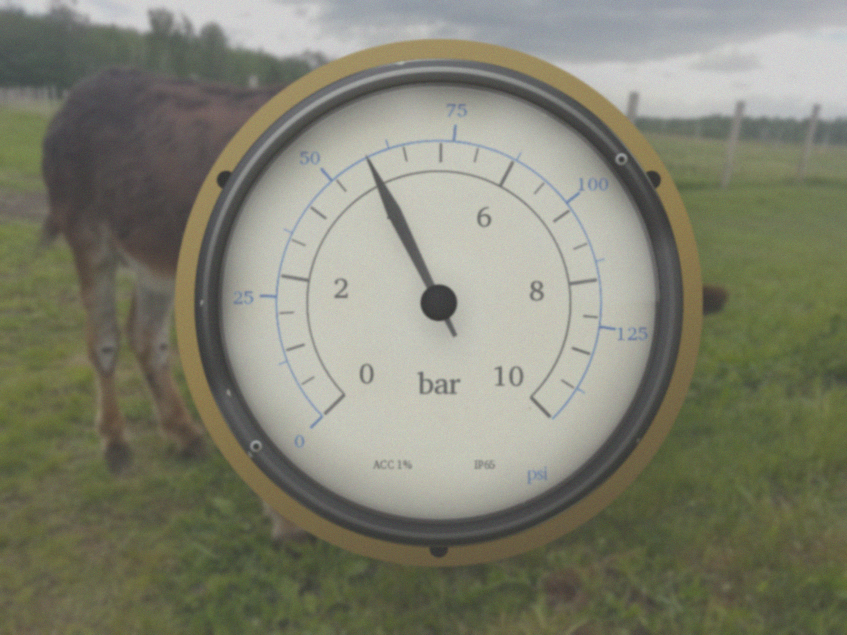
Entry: 4 (bar)
